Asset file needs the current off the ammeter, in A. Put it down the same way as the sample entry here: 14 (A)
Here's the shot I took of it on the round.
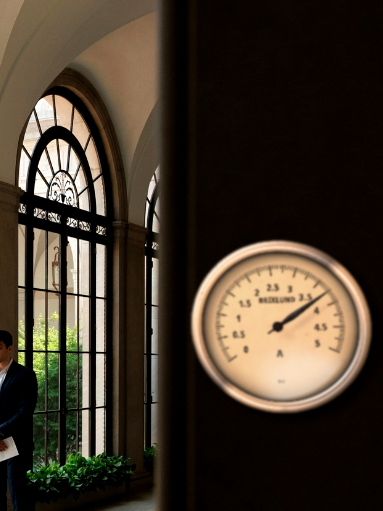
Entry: 3.75 (A)
